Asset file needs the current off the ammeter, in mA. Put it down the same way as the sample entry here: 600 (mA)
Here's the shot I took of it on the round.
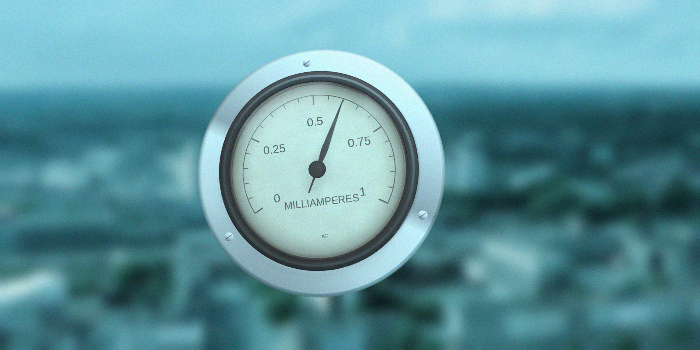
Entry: 0.6 (mA)
